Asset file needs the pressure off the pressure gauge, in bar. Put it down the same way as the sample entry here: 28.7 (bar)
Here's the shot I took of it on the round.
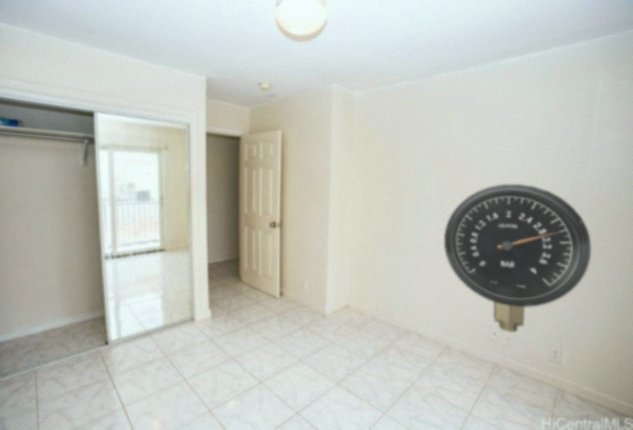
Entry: 3 (bar)
